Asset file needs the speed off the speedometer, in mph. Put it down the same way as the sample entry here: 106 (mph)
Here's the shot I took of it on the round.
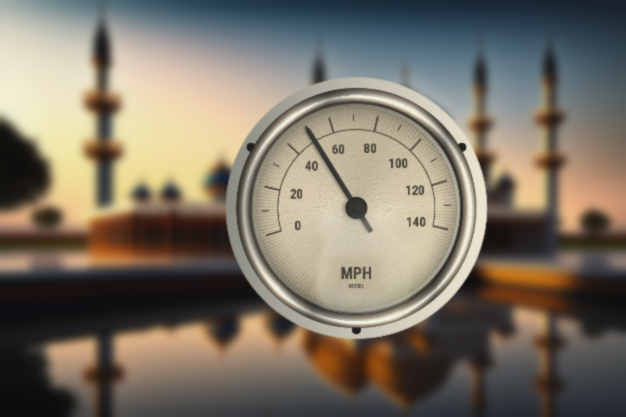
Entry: 50 (mph)
